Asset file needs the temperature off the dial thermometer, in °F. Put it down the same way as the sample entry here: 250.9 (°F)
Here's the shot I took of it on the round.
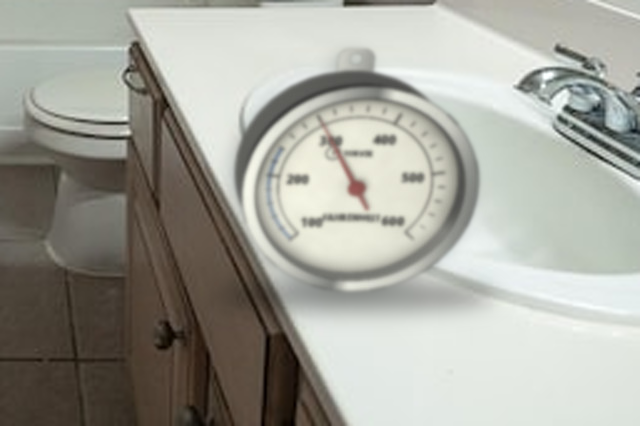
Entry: 300 (°F)
